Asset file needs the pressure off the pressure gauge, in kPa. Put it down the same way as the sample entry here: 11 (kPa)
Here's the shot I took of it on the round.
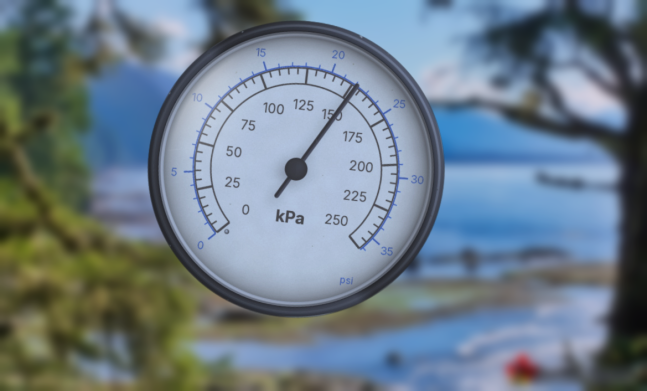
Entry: 152.5 (kPa)
